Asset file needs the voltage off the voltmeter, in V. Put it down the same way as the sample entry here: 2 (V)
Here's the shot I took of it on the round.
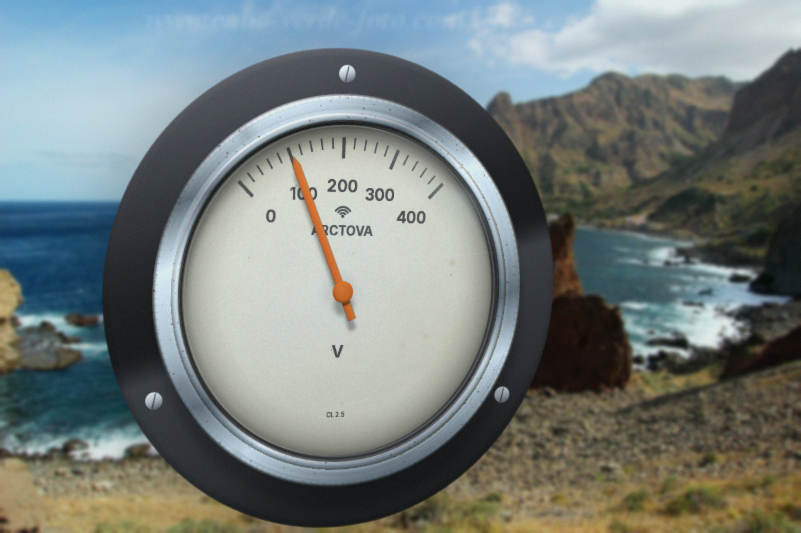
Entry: 100 (V)
